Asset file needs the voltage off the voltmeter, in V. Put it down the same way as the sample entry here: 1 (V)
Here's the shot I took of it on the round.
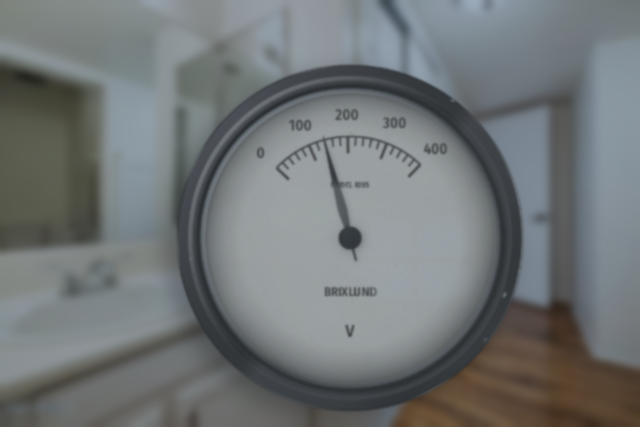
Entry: 140 (V)
